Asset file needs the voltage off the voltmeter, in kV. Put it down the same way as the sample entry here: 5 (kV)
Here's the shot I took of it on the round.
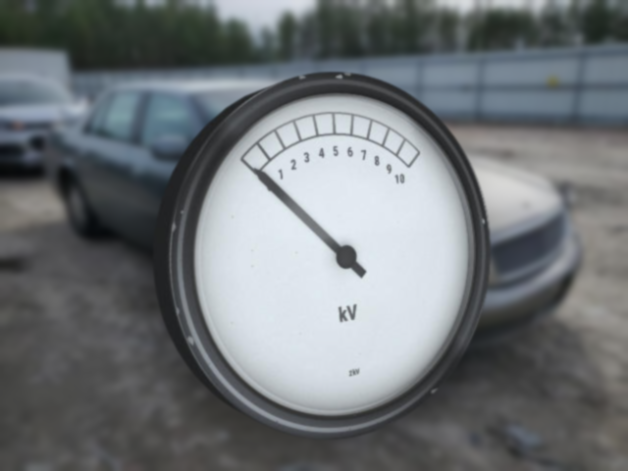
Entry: 0 (kV)
